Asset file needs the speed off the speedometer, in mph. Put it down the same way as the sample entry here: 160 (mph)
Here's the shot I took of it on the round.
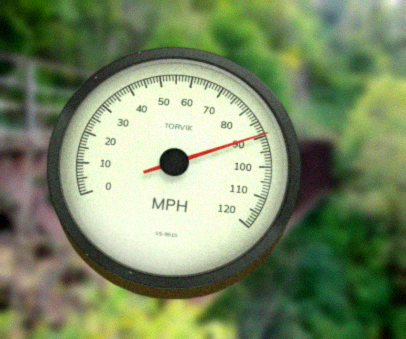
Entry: 90 (mph)
